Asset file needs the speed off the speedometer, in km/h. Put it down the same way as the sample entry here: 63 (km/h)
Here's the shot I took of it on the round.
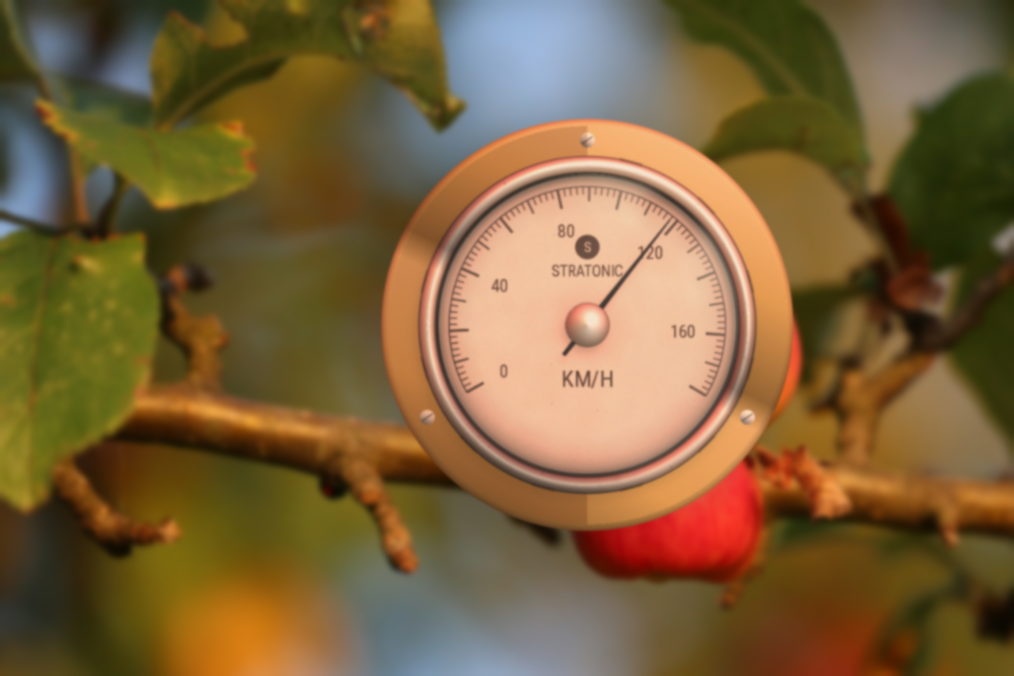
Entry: 118 (km/h)
